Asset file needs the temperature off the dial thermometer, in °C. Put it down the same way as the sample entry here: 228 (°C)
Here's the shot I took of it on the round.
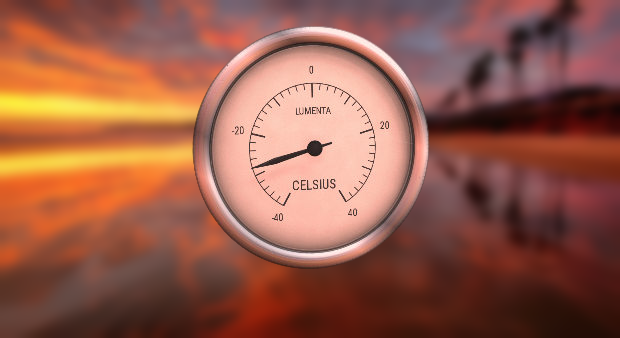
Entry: -28 (°C)
